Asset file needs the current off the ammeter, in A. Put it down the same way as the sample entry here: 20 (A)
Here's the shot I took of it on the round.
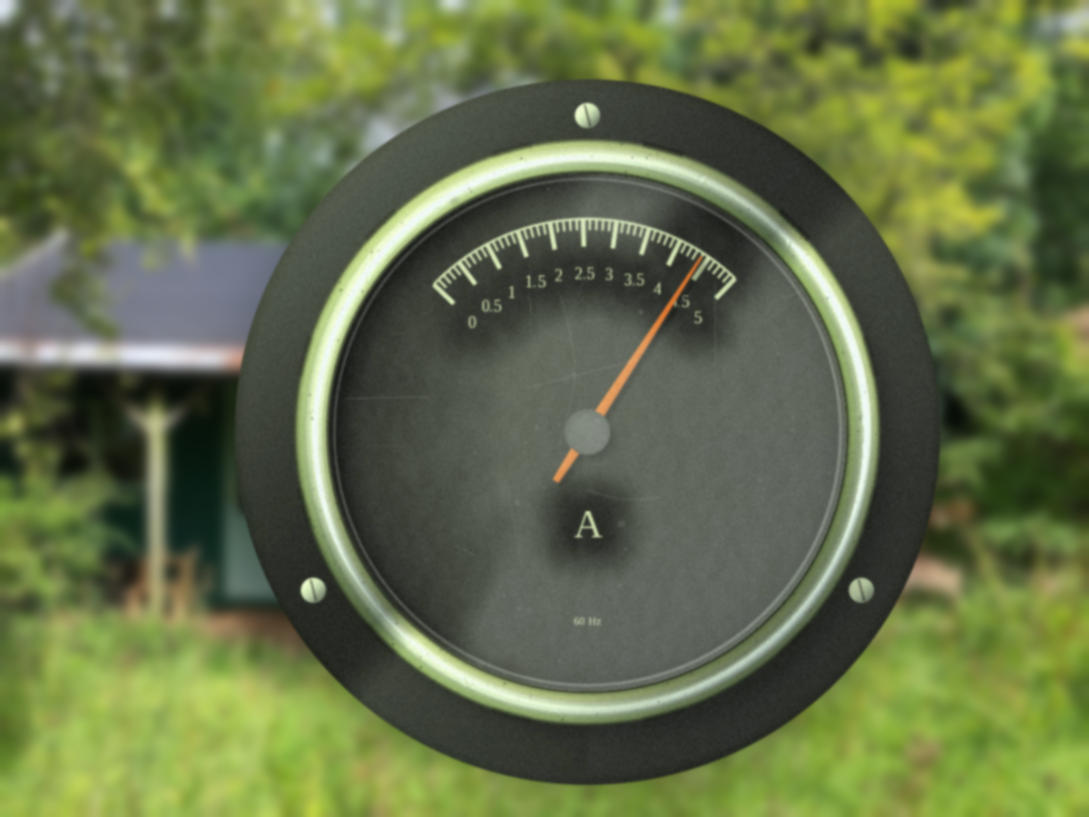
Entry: 4.4 (A)
